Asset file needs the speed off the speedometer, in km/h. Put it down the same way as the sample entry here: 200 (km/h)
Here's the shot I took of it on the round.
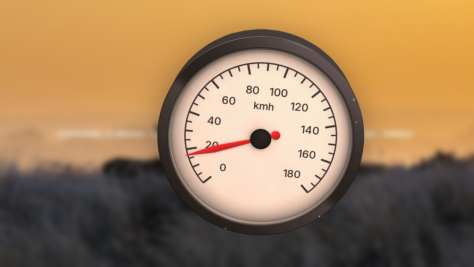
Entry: 17.5 (km/h)
